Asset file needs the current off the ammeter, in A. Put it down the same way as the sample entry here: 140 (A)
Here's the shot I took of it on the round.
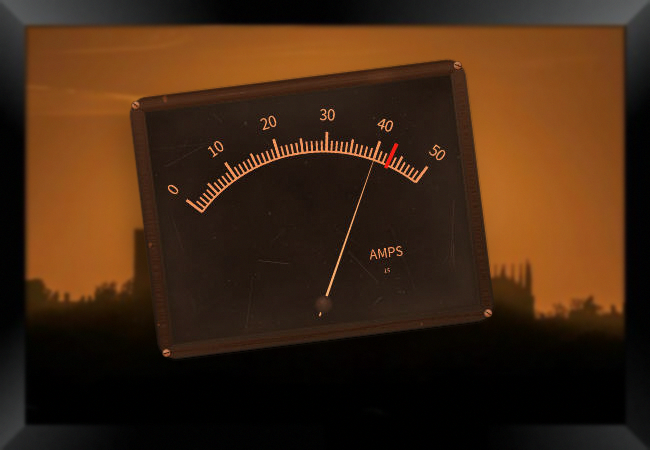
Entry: 40 (A)
